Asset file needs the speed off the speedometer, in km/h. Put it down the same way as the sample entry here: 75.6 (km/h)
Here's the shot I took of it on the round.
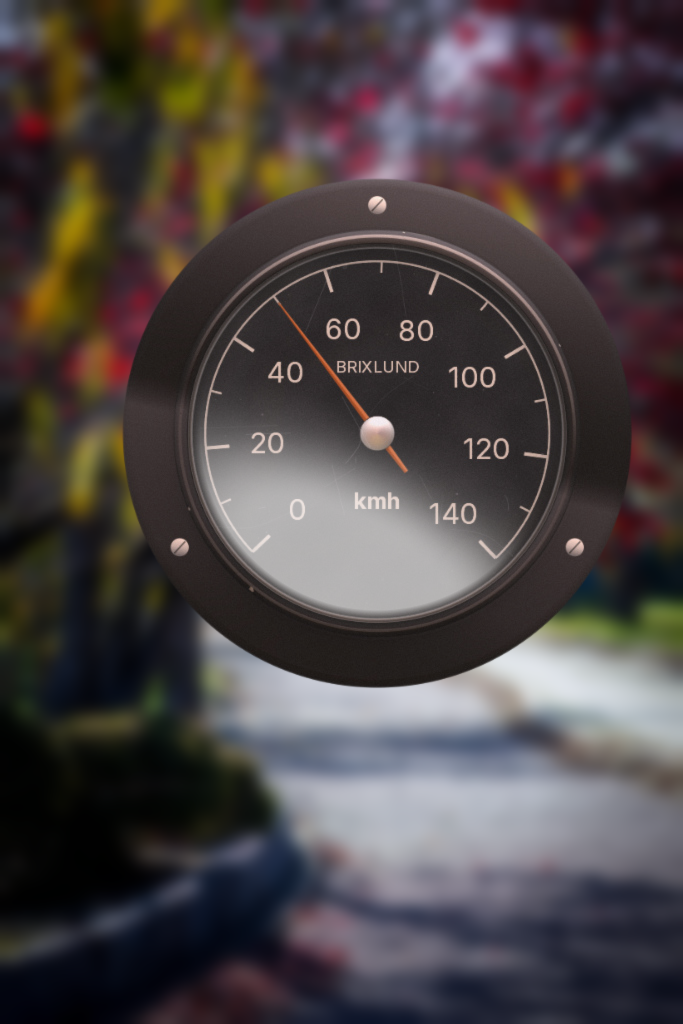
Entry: 50 (km/h)
